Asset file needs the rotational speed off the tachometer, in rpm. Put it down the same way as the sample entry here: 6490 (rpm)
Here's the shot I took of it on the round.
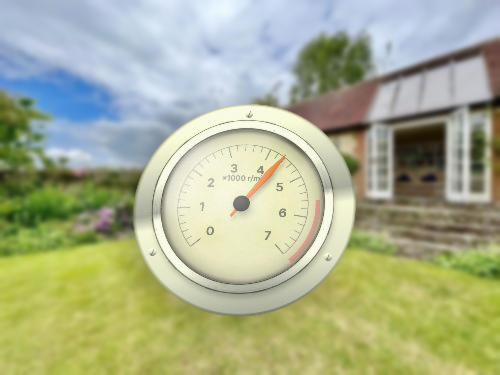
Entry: 4400 (rpm)
